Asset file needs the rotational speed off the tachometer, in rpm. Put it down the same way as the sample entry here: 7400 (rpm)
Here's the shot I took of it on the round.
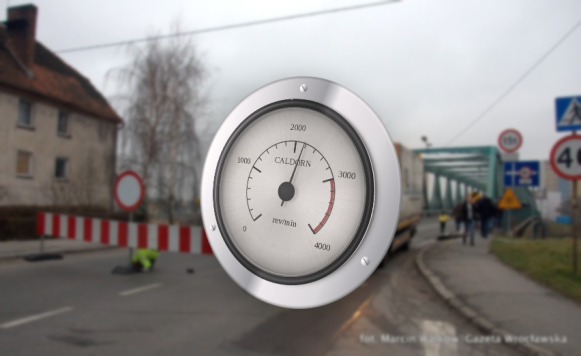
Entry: 2200 (rpm)
